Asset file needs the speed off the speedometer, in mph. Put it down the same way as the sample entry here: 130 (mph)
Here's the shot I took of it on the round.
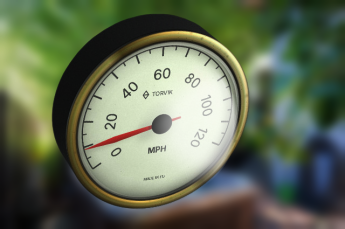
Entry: 10 (mph)
